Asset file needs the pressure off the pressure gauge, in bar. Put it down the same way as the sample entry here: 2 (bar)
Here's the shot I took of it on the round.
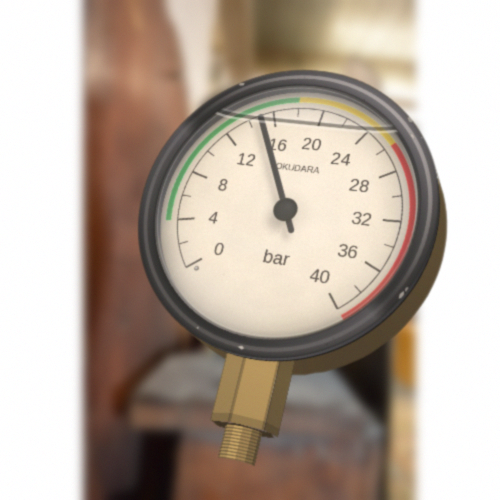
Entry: 15 (bar)
